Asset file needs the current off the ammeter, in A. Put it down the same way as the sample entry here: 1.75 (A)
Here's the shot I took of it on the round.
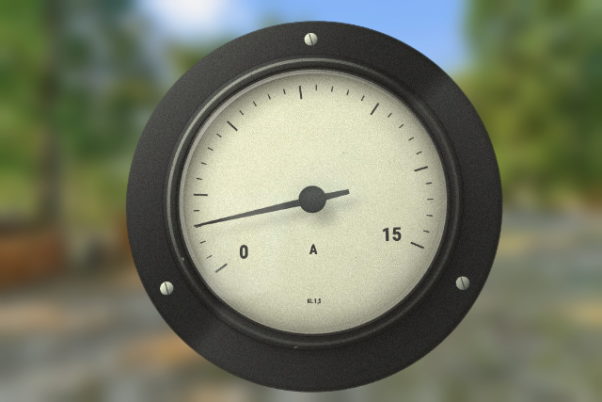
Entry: 1.5 (A)
